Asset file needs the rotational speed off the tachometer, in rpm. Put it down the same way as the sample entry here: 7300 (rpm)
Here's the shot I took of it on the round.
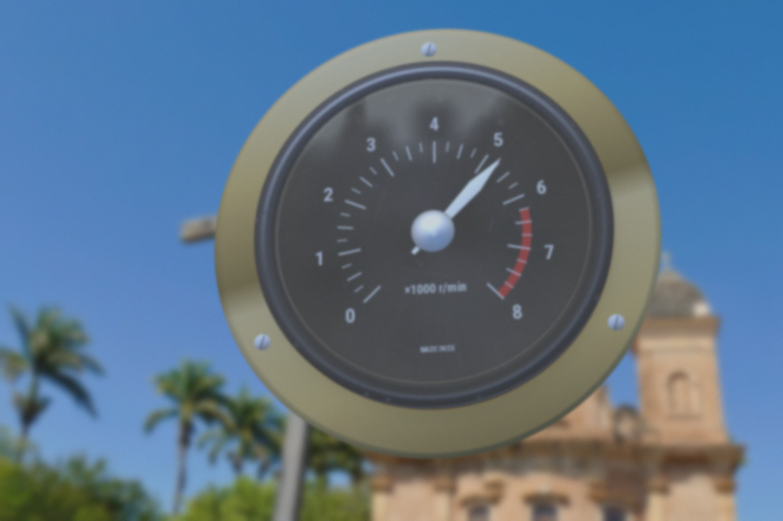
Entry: 5250 (rpm)
